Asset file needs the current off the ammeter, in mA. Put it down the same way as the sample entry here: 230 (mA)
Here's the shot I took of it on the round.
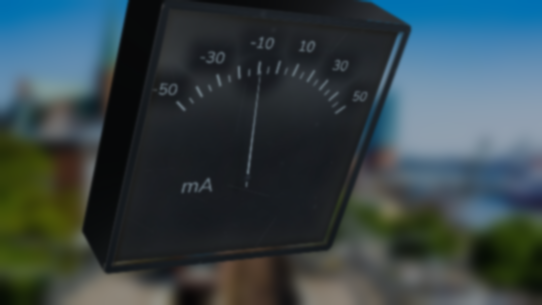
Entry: -10 (mA)
